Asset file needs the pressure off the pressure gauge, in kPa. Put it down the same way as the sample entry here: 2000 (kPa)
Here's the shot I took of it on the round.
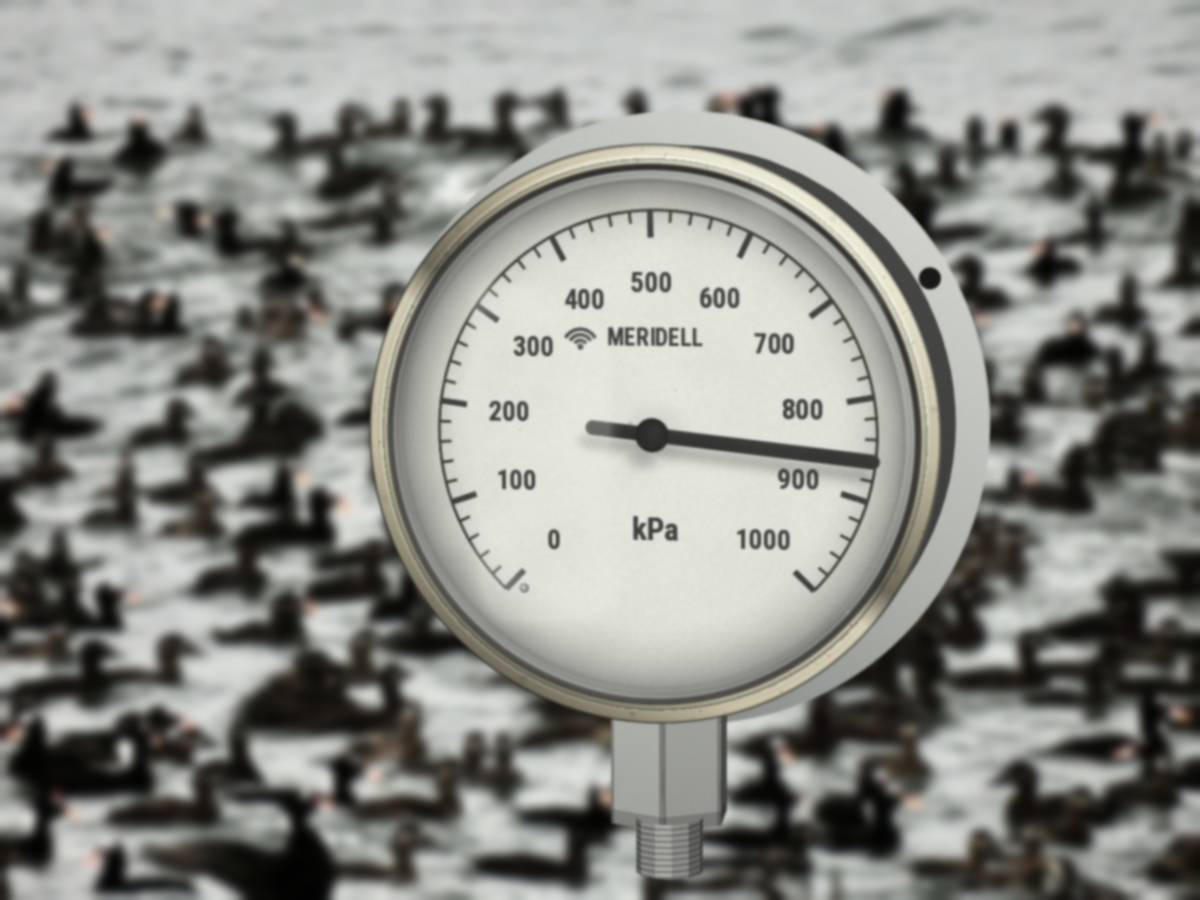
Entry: 860 (kPa)
